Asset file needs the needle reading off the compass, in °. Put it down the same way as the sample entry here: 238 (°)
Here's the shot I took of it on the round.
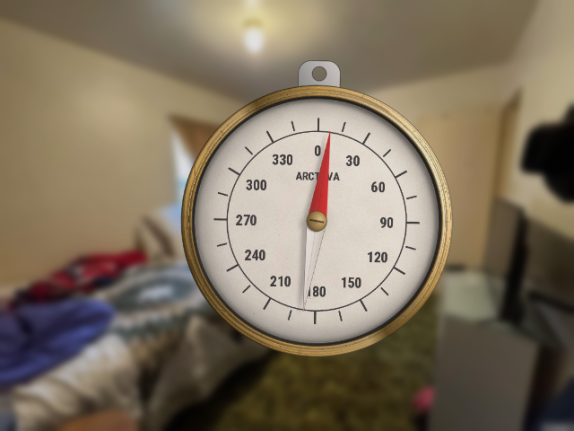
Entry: 7.5 (°)
